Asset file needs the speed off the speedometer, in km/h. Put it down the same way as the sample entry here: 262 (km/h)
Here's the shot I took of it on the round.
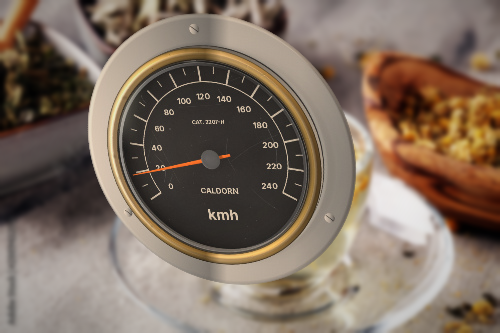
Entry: 20 (km/h)
